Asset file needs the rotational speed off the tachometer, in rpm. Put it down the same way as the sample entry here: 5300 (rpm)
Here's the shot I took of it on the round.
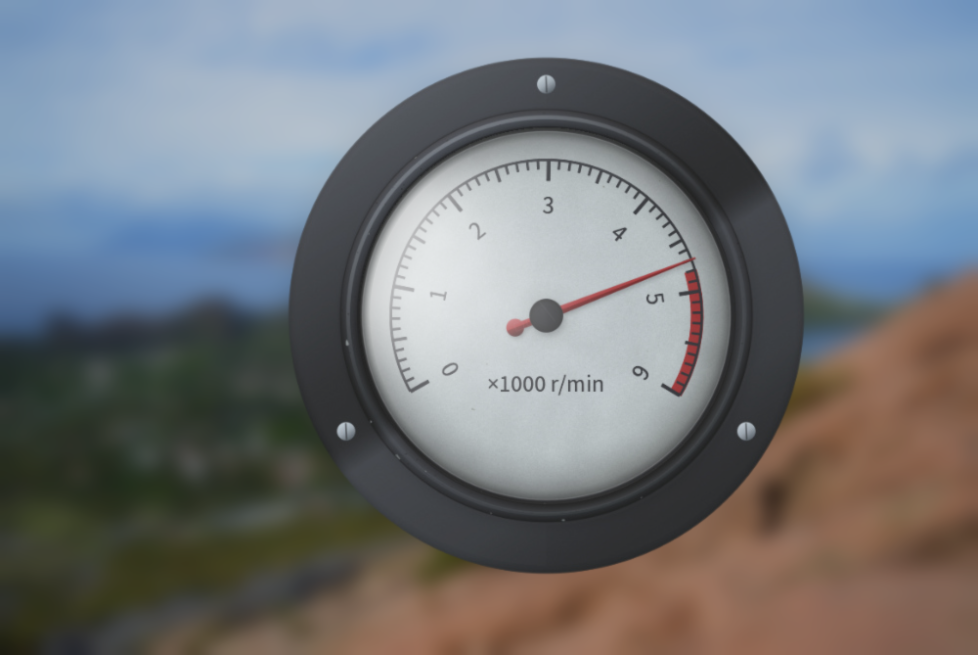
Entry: 4700 (rpm)
